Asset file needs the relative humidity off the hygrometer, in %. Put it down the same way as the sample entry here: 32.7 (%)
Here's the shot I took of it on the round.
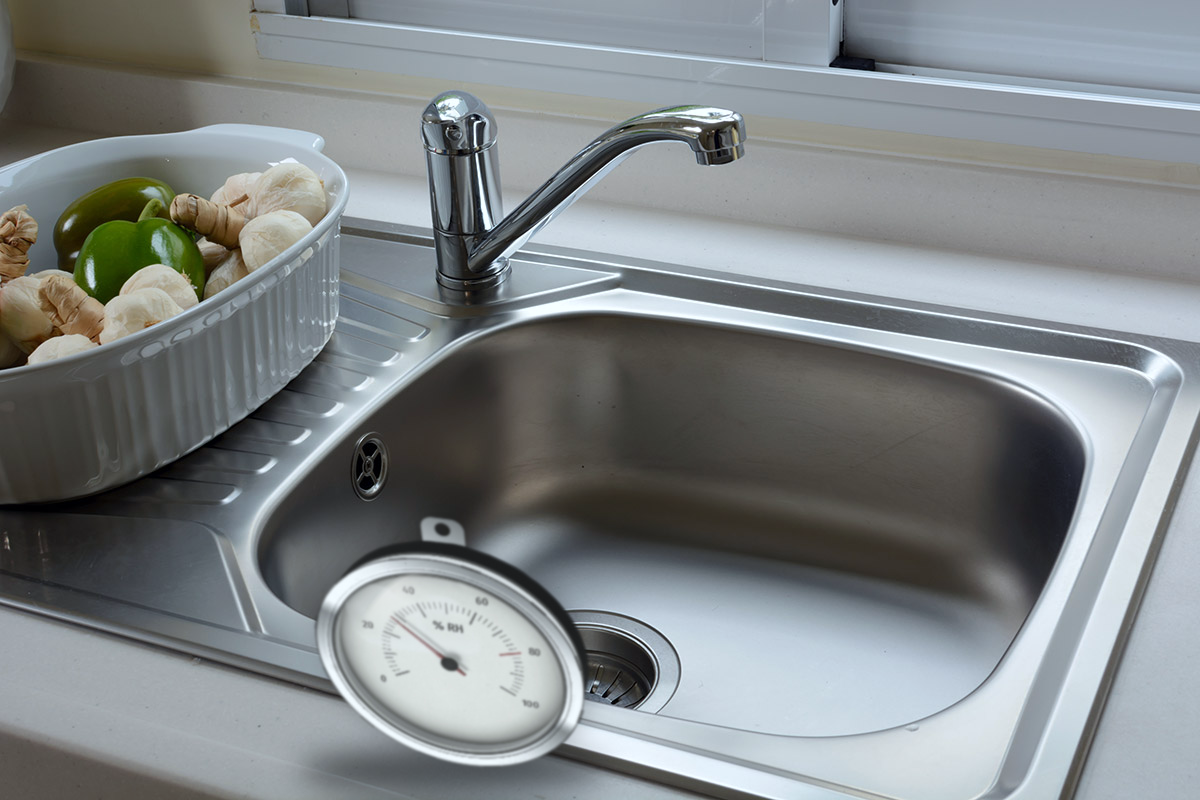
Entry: 30 (%)
